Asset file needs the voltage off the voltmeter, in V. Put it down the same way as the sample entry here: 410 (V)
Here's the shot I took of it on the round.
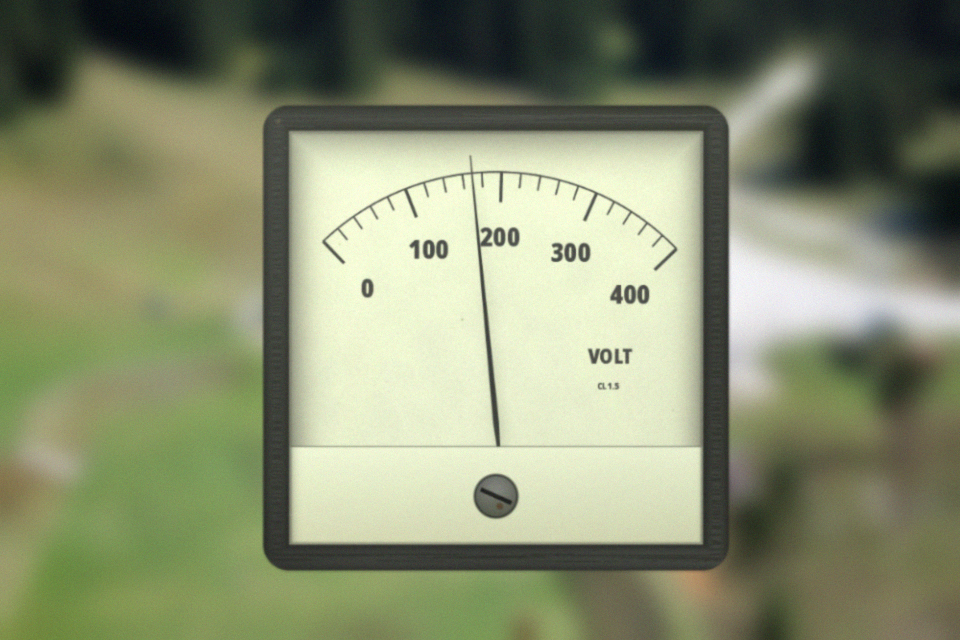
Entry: 170 (V)
